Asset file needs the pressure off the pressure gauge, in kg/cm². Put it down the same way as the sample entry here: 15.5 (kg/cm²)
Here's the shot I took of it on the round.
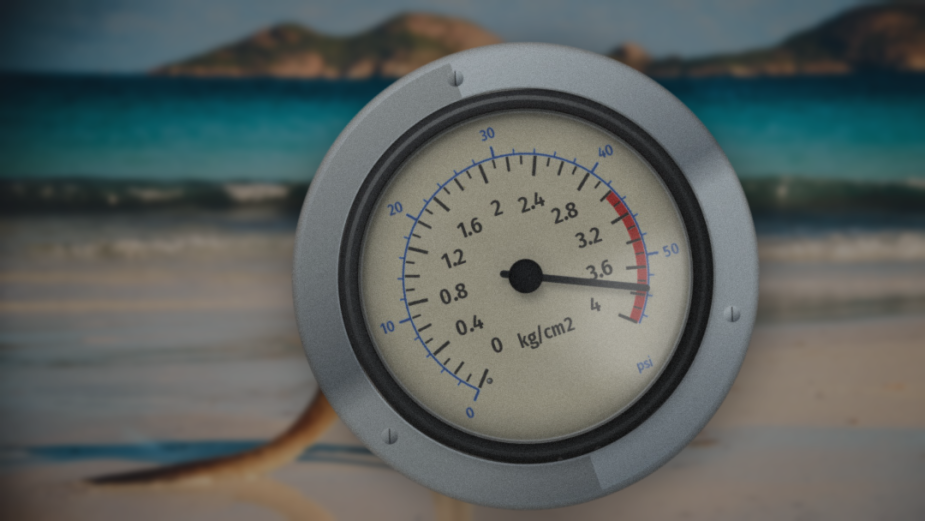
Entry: 3.75 (kg/cm²)
